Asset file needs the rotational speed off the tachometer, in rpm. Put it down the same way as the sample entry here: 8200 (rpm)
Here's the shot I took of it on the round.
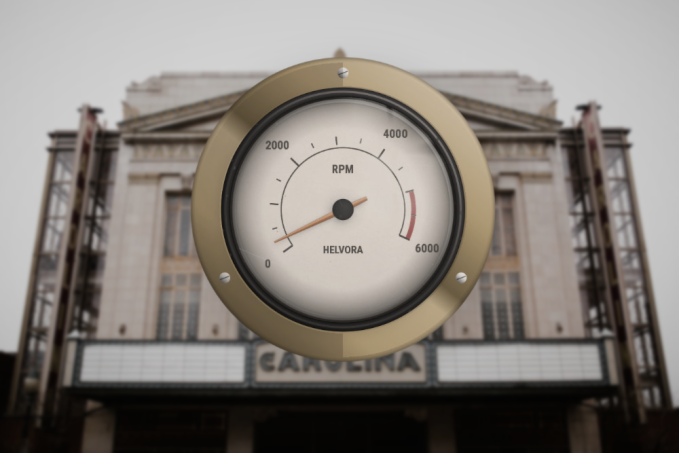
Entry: 250 (rpm)
